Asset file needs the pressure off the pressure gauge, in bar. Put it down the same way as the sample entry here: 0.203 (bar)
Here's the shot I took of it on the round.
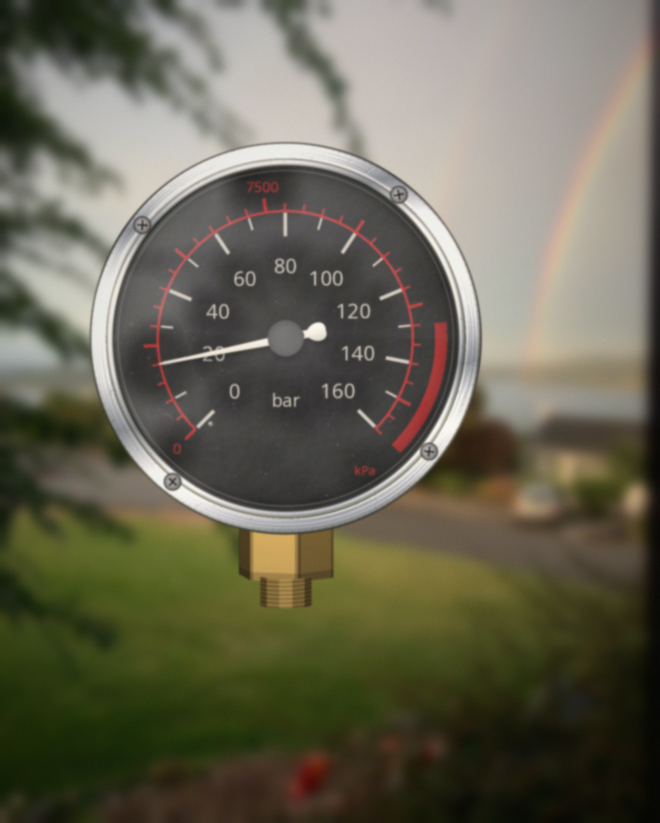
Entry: 20 (bar)
